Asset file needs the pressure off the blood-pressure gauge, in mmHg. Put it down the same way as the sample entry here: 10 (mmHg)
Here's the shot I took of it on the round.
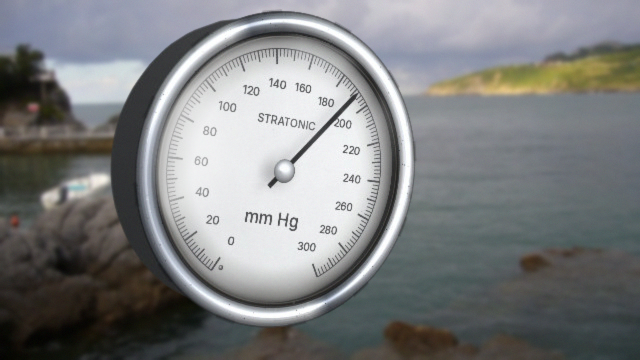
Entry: 190 (mmHg)
